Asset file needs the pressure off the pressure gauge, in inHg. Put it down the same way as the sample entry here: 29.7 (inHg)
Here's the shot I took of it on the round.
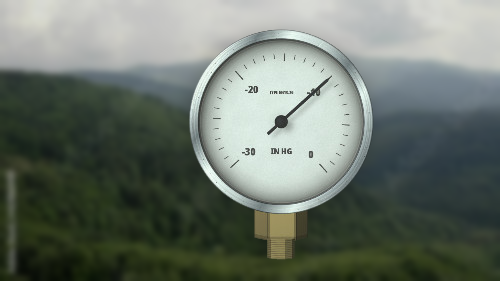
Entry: -10 (inHg)
